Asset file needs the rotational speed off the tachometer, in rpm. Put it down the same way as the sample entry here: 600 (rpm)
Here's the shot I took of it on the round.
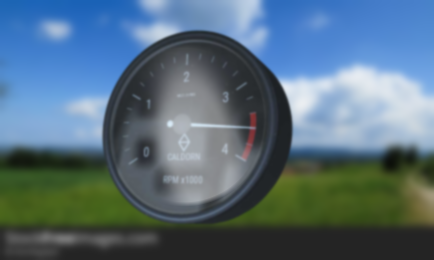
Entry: 3600 (rpm)
